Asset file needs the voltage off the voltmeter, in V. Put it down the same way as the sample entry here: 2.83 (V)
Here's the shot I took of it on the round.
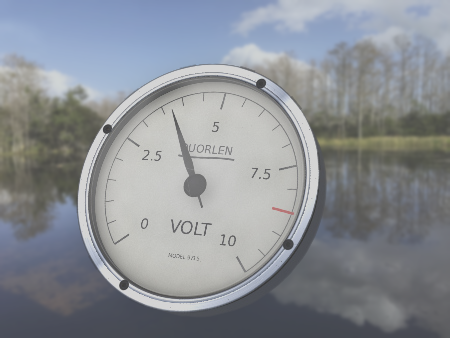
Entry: 3.75 (V)
